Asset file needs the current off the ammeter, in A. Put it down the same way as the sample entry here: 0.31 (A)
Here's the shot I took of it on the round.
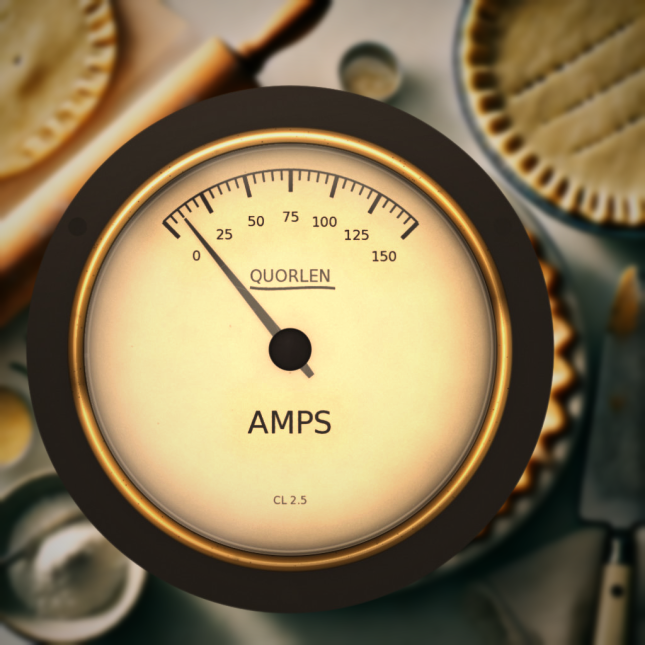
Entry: 10 (A)
